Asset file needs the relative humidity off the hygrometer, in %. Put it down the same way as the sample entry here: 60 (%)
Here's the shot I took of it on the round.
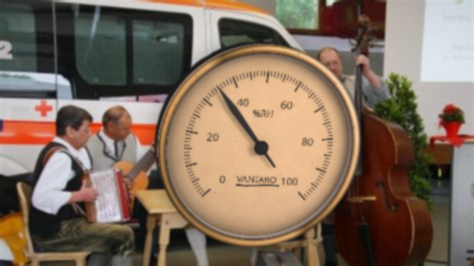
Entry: 35 (%)
